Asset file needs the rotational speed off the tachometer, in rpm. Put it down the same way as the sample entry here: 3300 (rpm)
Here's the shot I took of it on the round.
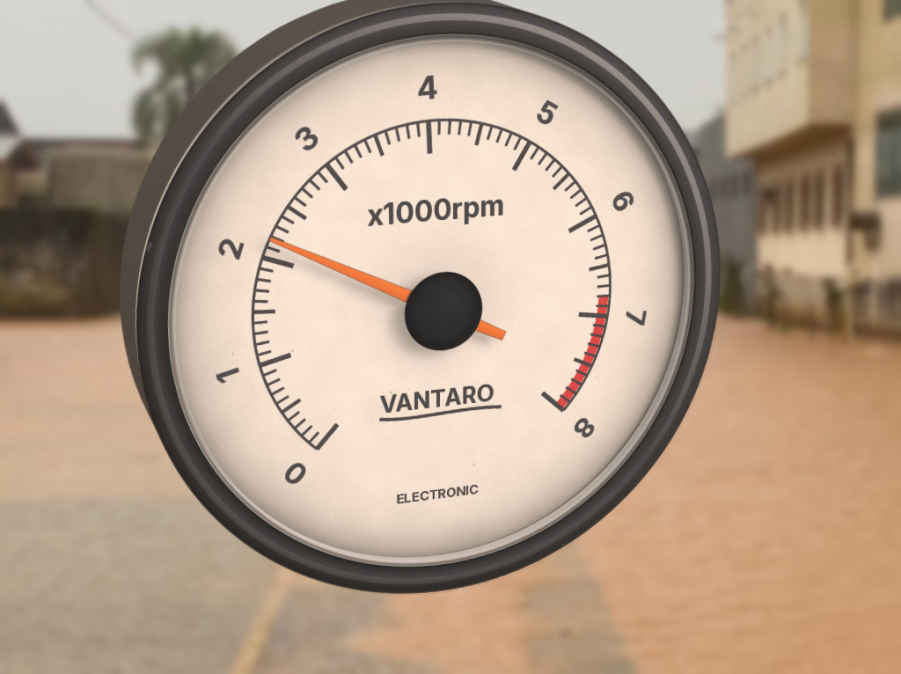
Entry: 2200 (rpm)
